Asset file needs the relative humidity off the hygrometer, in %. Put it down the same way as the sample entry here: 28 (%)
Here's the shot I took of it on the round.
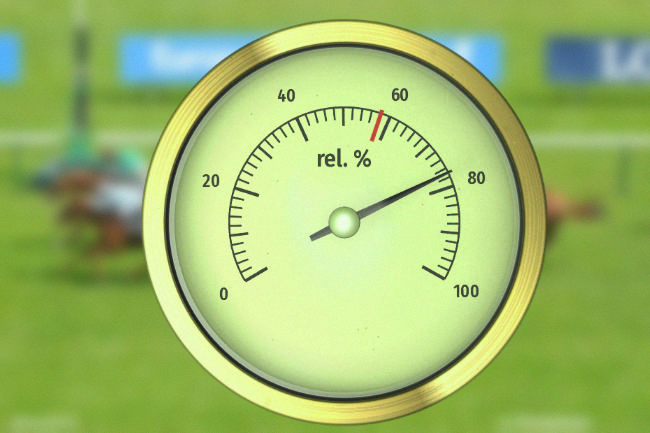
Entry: 77 (%)
